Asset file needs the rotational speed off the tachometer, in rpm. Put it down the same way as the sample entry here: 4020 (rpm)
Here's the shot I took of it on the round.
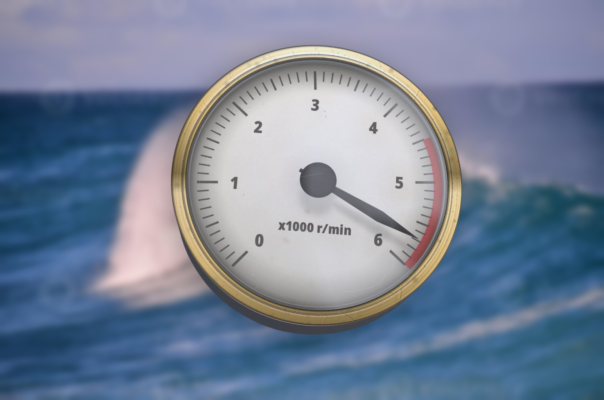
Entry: 5700 (rpm)
